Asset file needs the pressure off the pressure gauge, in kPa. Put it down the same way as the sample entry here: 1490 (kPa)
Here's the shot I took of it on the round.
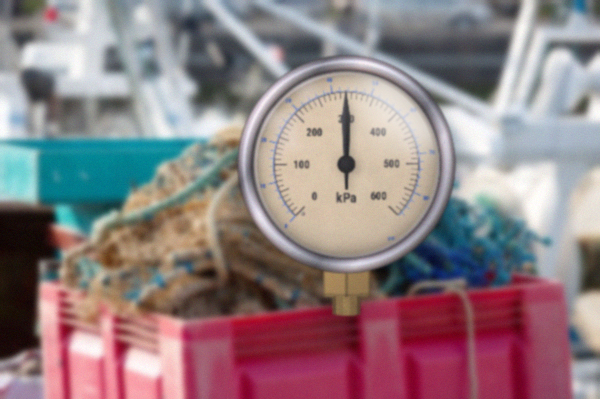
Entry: 300 (kPa)
